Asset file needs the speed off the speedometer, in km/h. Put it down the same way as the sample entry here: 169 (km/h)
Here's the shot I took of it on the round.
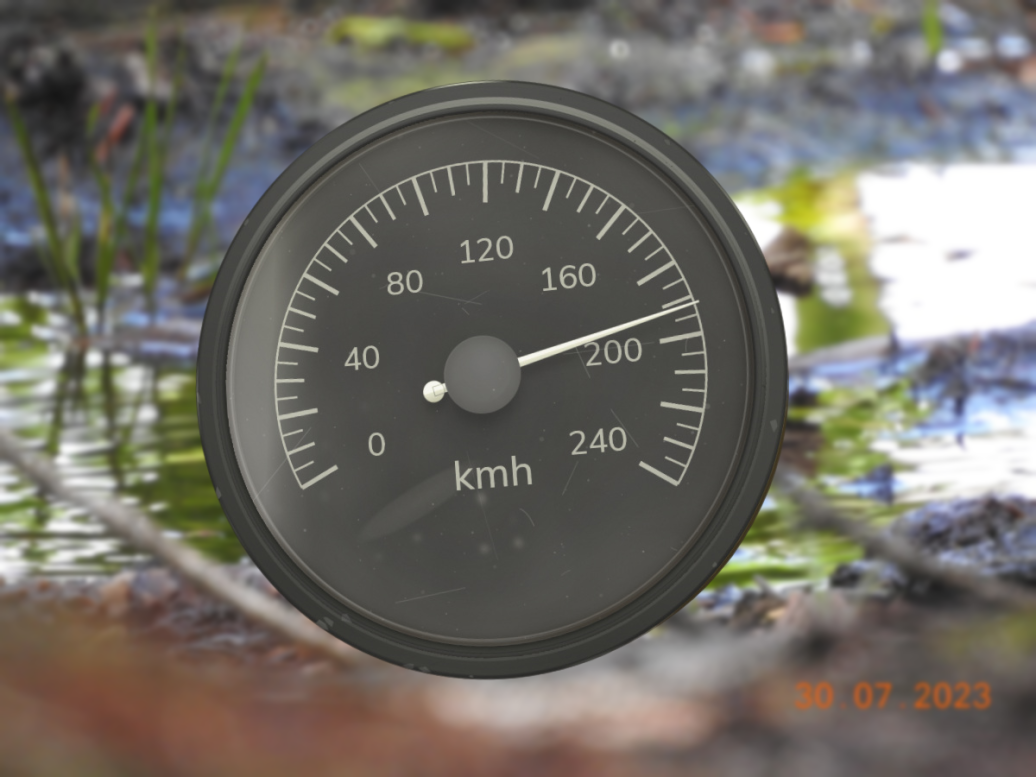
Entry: 192.5 (km/h)
